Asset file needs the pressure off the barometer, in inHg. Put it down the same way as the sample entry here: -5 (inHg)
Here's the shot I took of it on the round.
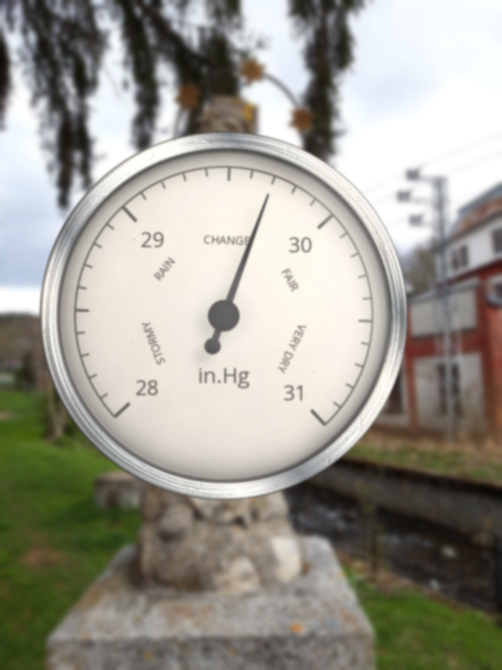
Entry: 29.7 (inHg)
